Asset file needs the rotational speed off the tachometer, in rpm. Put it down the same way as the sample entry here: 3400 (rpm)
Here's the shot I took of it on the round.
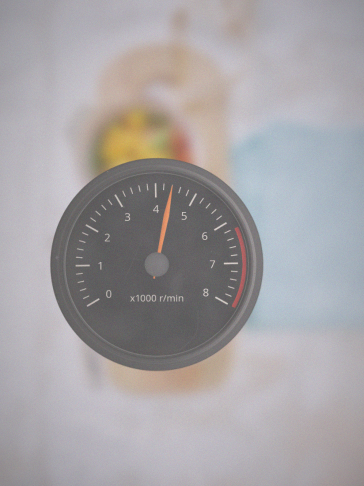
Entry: 4400 (rpm)
